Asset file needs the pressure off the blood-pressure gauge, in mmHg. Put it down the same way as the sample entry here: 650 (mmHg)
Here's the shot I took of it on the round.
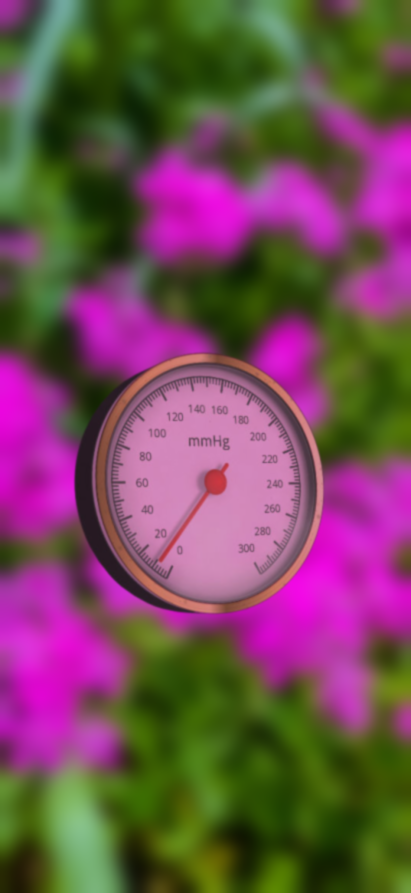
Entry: 10 (mmHg)
